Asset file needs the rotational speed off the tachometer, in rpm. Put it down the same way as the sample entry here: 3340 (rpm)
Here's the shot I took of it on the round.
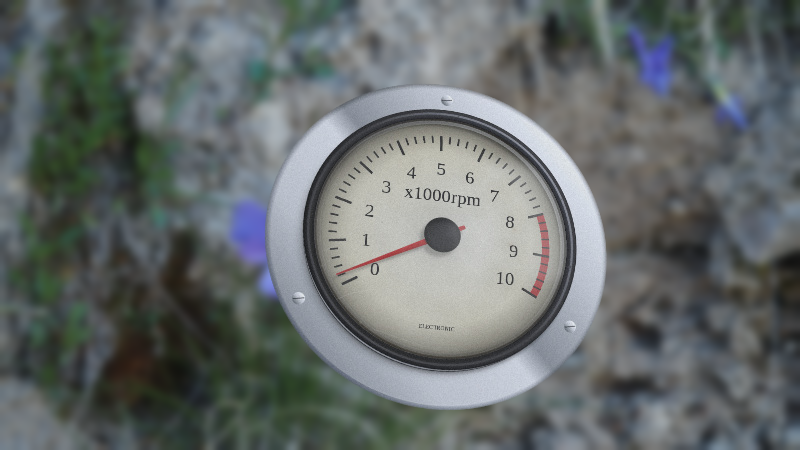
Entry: 200 (rpm)
